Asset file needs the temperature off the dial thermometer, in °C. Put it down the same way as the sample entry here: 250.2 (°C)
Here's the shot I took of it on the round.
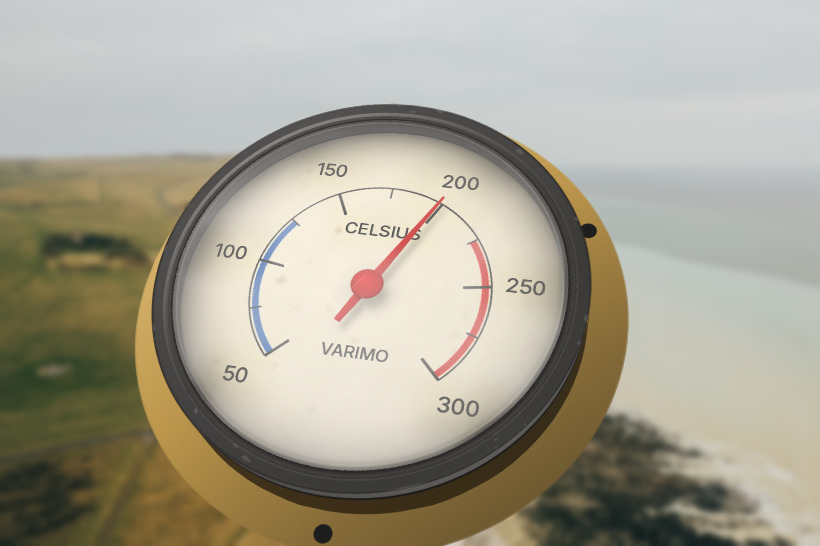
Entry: 200 (°C)
